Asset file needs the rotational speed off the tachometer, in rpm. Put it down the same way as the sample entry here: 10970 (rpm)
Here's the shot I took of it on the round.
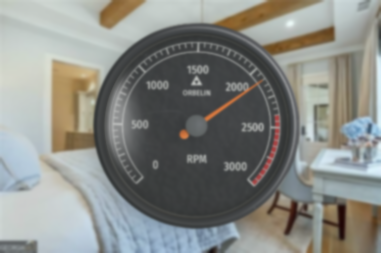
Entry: 2100 (rpm)
